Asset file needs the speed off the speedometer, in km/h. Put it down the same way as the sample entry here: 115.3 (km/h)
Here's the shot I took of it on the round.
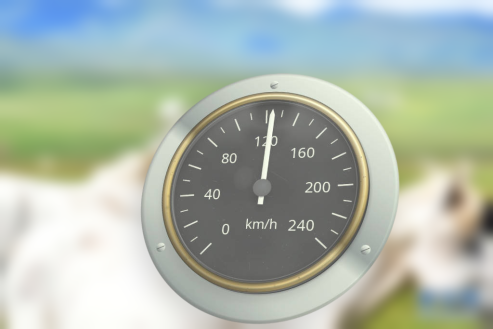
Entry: 125 (km/h)
